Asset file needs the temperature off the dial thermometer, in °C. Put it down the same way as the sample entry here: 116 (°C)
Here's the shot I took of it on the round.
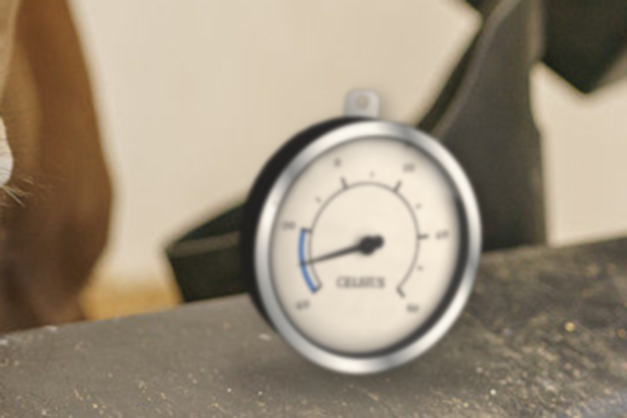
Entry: -30 (°C)
